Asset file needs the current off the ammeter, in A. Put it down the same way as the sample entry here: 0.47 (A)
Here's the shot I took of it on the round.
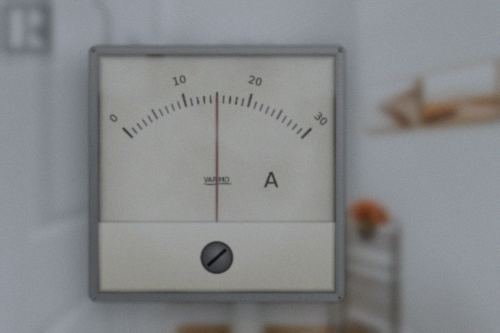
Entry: 15 (A)
